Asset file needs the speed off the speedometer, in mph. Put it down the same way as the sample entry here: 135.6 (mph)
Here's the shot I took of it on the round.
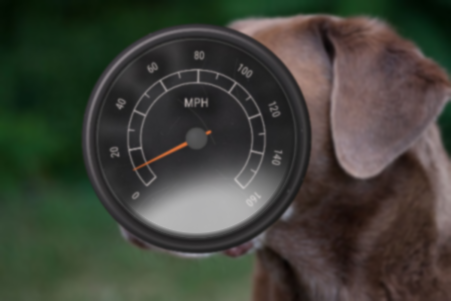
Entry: 10 (mph)
